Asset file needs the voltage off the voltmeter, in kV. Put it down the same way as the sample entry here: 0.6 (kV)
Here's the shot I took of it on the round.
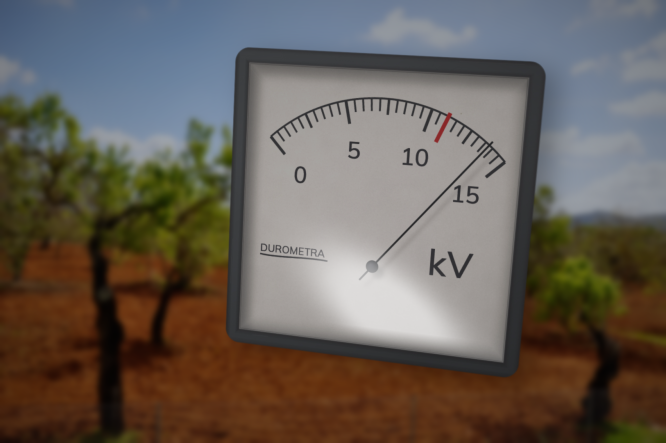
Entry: 13.75 (kV)
